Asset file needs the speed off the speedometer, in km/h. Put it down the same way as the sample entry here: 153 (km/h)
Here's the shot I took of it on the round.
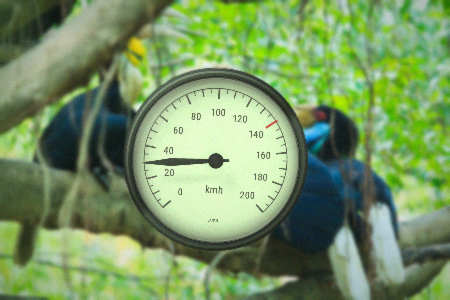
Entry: 30 (km/h)
